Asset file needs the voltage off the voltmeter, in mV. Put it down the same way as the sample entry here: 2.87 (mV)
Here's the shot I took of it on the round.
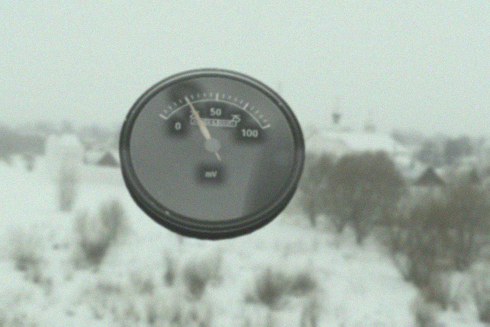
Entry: 25 (mV)
